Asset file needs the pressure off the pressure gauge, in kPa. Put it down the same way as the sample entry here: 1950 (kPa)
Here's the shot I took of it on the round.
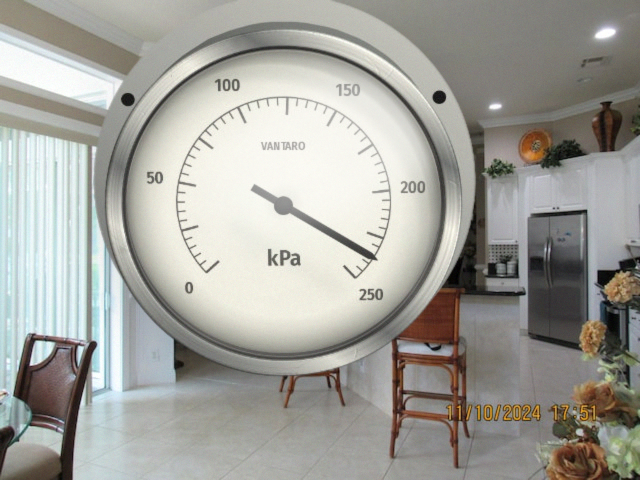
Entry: 235 (kPa)
